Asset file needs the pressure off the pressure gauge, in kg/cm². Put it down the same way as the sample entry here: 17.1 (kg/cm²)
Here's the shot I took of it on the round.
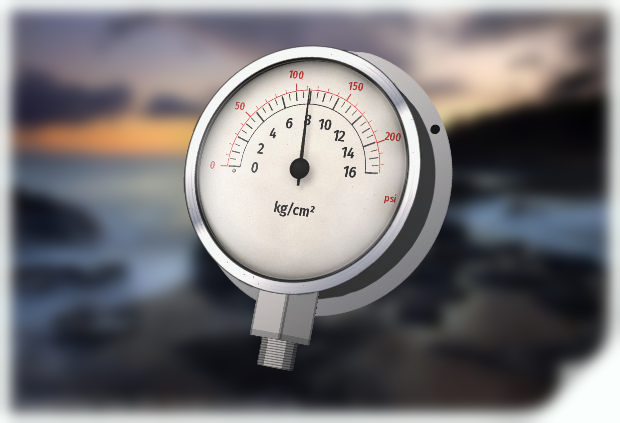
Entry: 8 (kg/cm²)
